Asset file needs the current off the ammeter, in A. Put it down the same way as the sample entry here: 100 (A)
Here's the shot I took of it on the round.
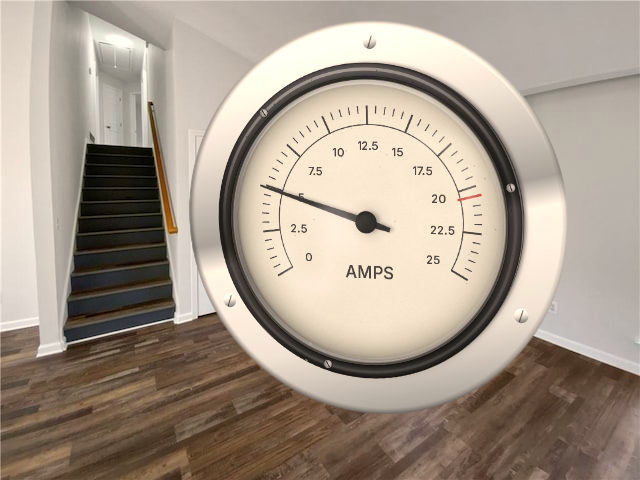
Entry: 5 (A)
